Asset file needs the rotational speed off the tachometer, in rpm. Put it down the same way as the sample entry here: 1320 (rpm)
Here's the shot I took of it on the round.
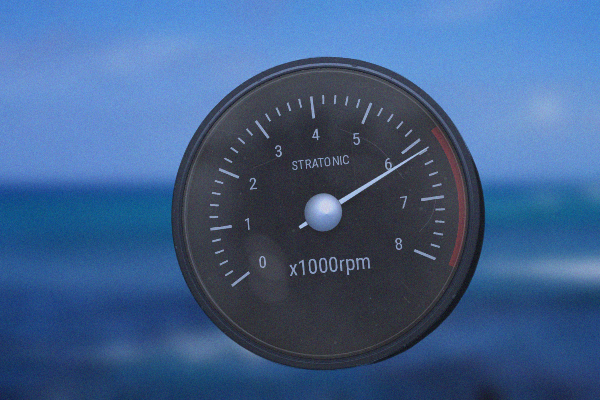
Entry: 6200 (rpm)
